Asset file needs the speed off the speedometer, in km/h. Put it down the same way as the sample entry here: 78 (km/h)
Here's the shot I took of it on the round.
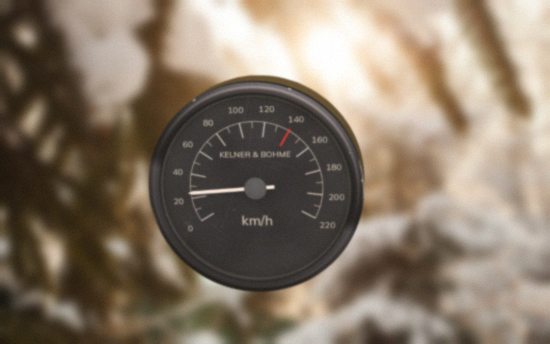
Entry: 25 (km/h)
